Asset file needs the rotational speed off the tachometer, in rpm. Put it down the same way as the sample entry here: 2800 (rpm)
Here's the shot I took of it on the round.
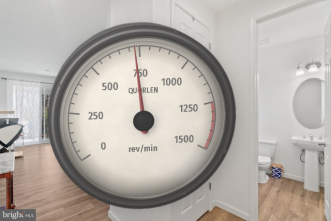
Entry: 725 (rpm)
